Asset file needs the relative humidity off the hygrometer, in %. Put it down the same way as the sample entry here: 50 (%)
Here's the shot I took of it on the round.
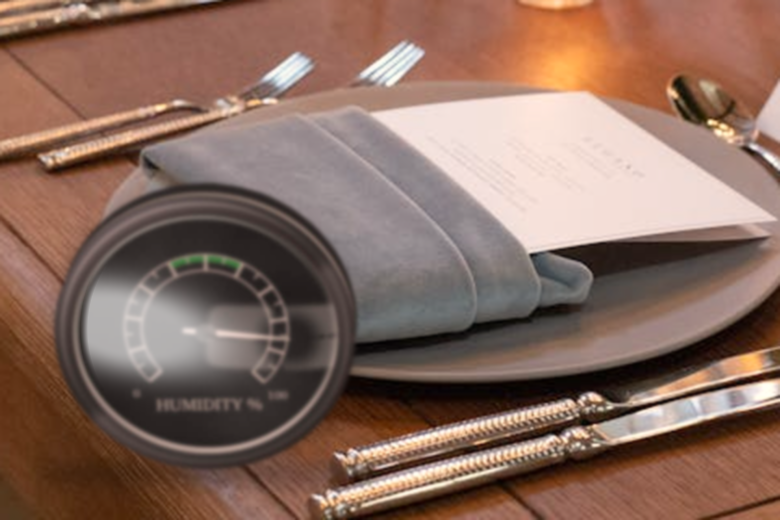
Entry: 85 (%)
